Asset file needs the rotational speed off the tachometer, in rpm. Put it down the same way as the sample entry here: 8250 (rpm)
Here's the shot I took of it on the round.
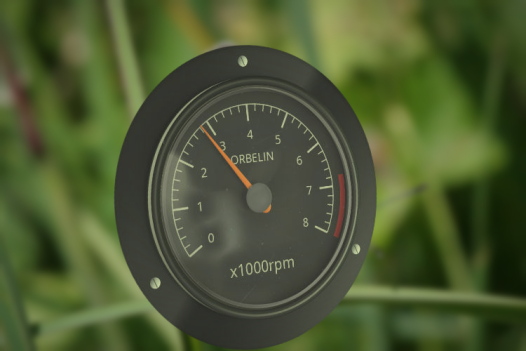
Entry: 2800 (rpm)
